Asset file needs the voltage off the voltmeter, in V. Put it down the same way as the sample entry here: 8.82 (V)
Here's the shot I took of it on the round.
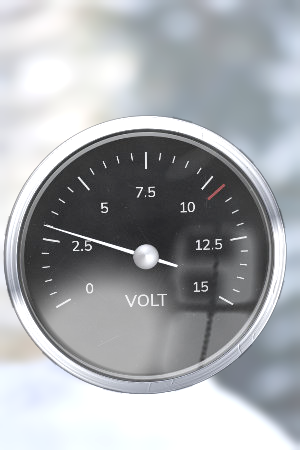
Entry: 3 (V)
